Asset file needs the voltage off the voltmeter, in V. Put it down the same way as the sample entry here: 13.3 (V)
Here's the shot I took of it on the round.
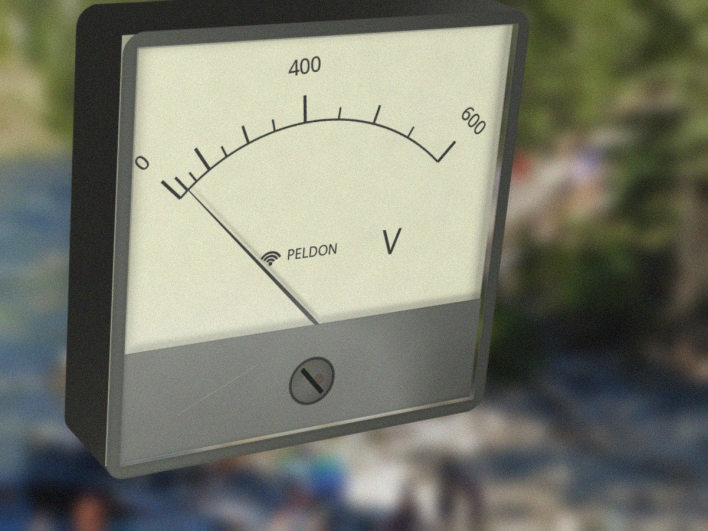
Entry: 100 (V)
